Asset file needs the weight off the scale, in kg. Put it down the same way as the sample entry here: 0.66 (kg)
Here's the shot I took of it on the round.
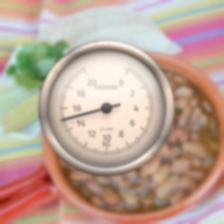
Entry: 15 (kg)
